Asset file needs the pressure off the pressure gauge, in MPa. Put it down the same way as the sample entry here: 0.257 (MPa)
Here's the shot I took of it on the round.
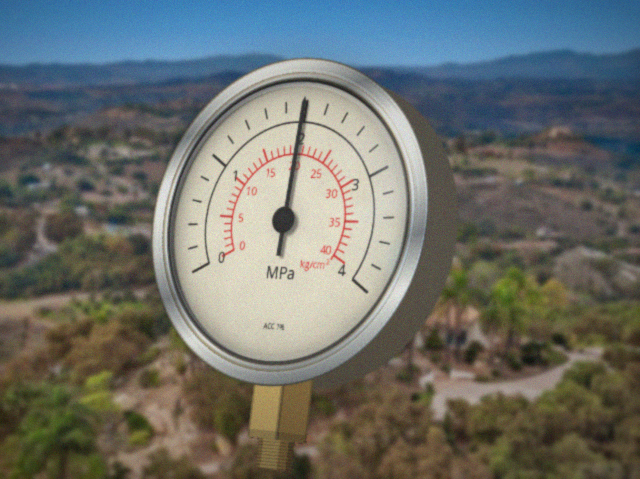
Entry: 2 (MPa)
